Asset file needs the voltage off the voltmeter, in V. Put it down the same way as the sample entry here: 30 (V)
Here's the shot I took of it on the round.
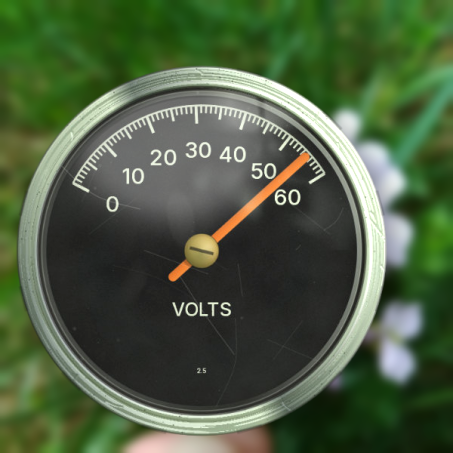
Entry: 55 (V)
